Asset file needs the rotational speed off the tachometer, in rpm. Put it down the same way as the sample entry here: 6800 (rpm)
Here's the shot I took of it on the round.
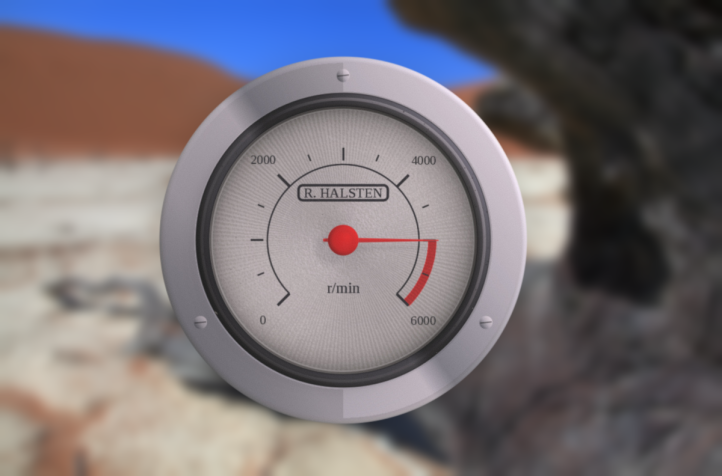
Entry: 5000 (rpm)
